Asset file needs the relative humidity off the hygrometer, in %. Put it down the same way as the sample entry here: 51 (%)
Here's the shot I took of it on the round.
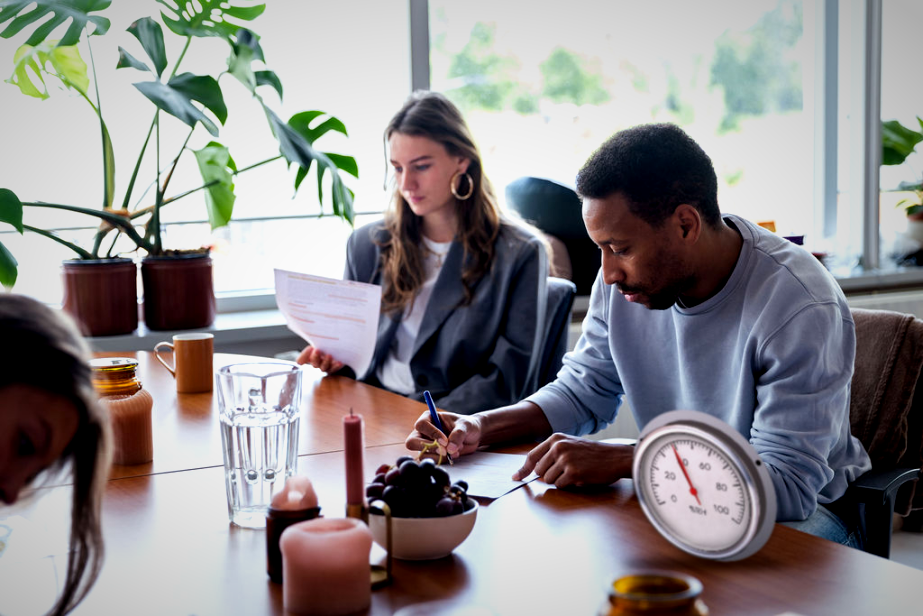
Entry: 40 (%)
